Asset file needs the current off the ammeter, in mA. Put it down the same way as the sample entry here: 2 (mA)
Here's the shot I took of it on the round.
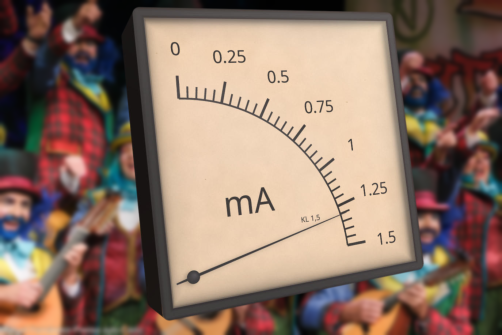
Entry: 1.3 (mA)
